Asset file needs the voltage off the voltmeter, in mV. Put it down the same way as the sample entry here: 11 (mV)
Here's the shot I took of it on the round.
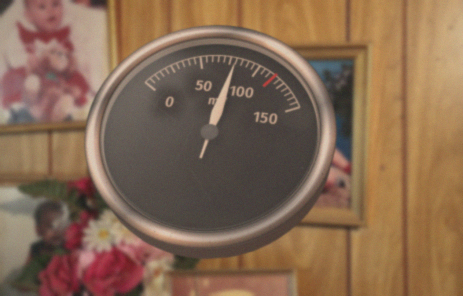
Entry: 80 (mV)
